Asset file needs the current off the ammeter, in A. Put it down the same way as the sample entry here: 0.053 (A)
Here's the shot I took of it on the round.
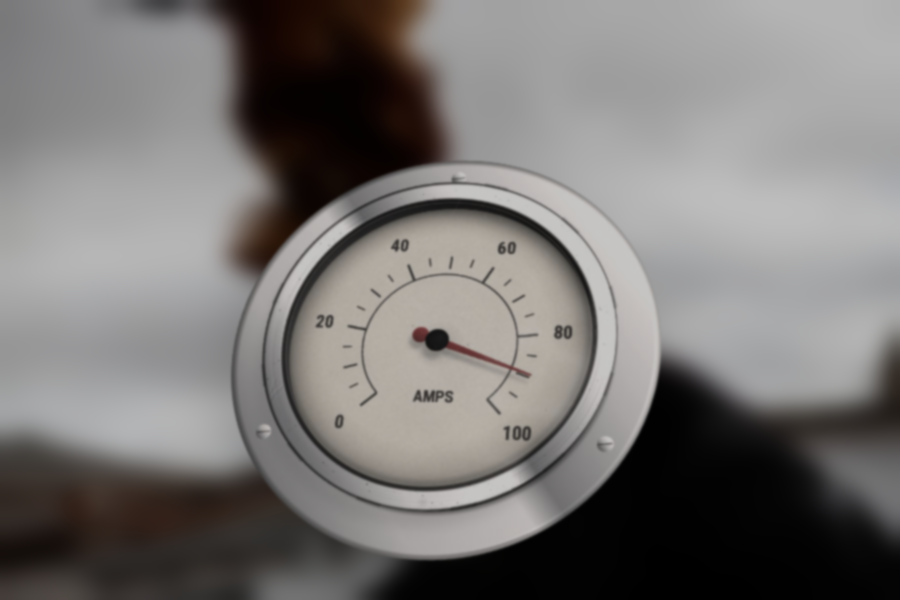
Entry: 90 (A)
